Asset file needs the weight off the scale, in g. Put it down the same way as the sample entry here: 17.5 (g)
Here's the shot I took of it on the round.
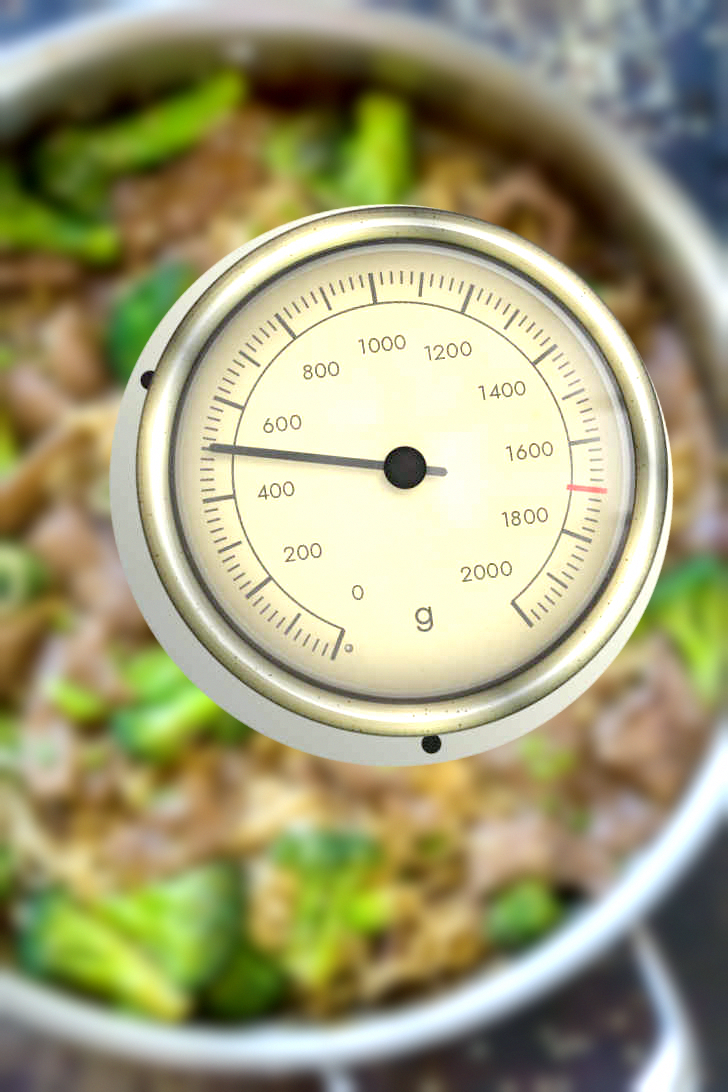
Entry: 500 (g)
